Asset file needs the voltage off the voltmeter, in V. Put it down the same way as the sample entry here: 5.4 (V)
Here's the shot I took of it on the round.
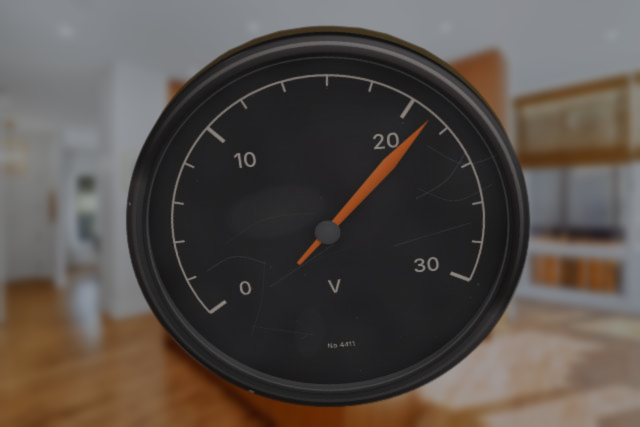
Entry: 21 (V)
